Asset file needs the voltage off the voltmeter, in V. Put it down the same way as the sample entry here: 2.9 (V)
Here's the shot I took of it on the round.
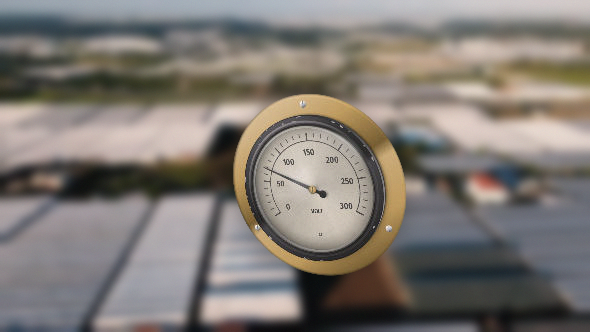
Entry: 70 (V)
